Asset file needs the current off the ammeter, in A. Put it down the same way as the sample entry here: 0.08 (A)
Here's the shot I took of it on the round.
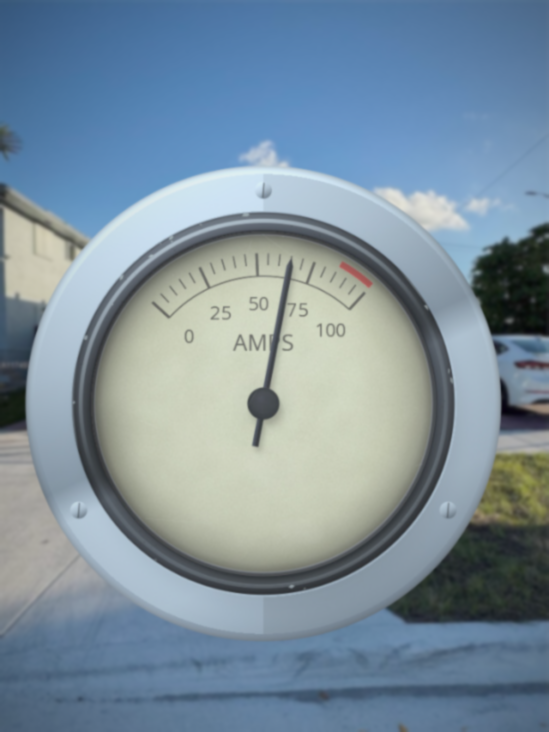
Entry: 65 (A)
